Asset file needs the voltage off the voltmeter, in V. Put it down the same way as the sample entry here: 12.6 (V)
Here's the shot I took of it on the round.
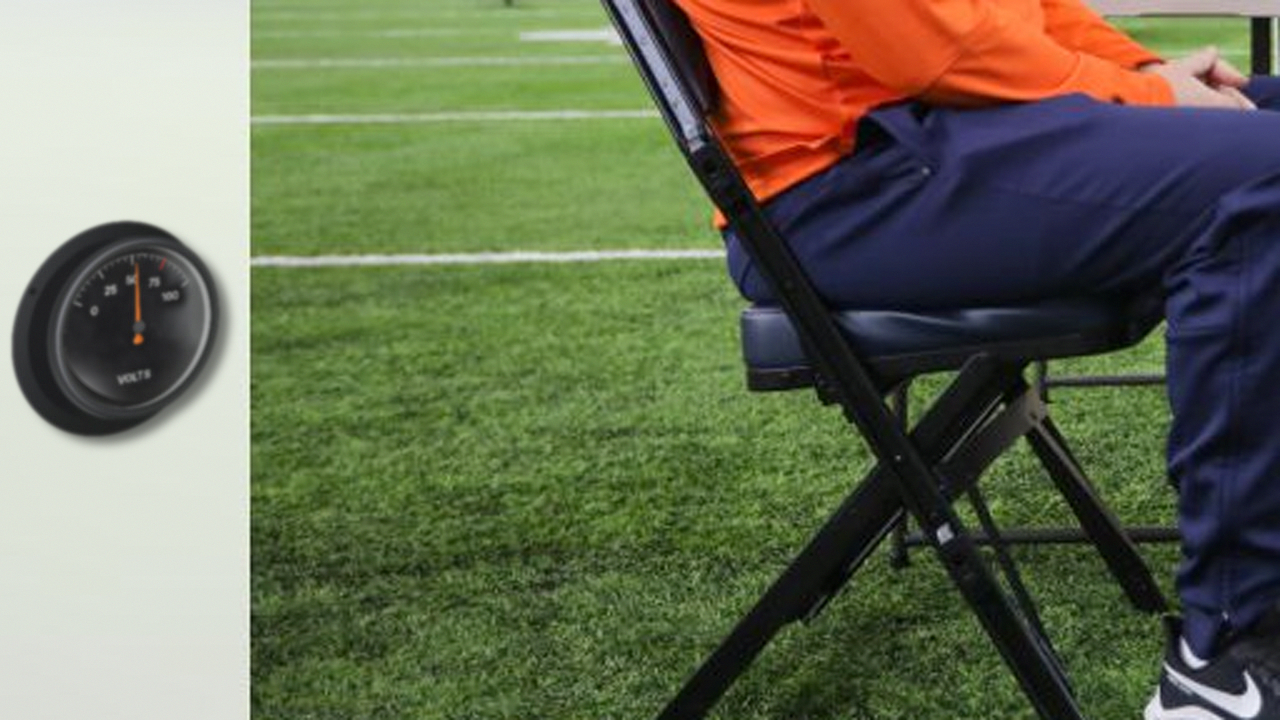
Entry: 50 (V)
